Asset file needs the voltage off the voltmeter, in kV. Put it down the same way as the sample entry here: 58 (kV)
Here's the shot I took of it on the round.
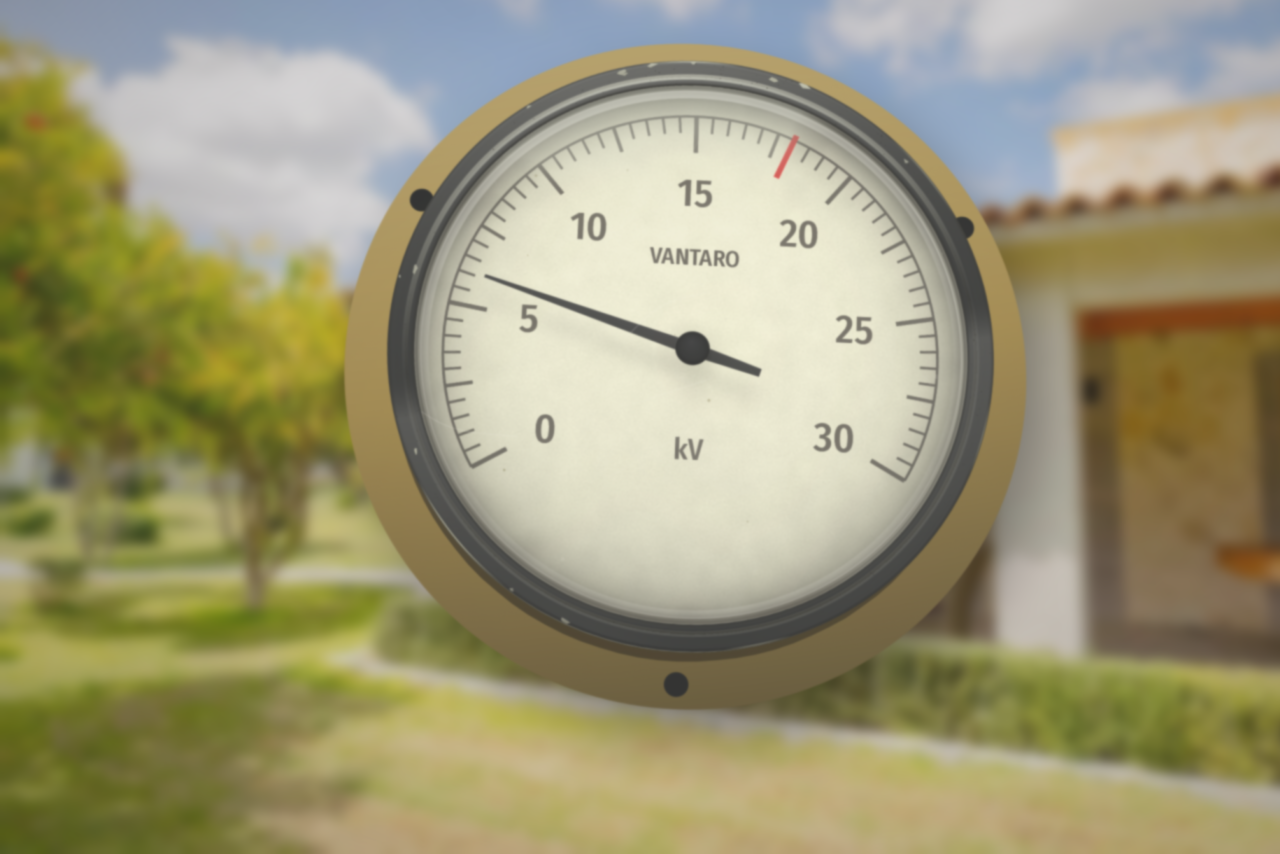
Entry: 6 (kV)
